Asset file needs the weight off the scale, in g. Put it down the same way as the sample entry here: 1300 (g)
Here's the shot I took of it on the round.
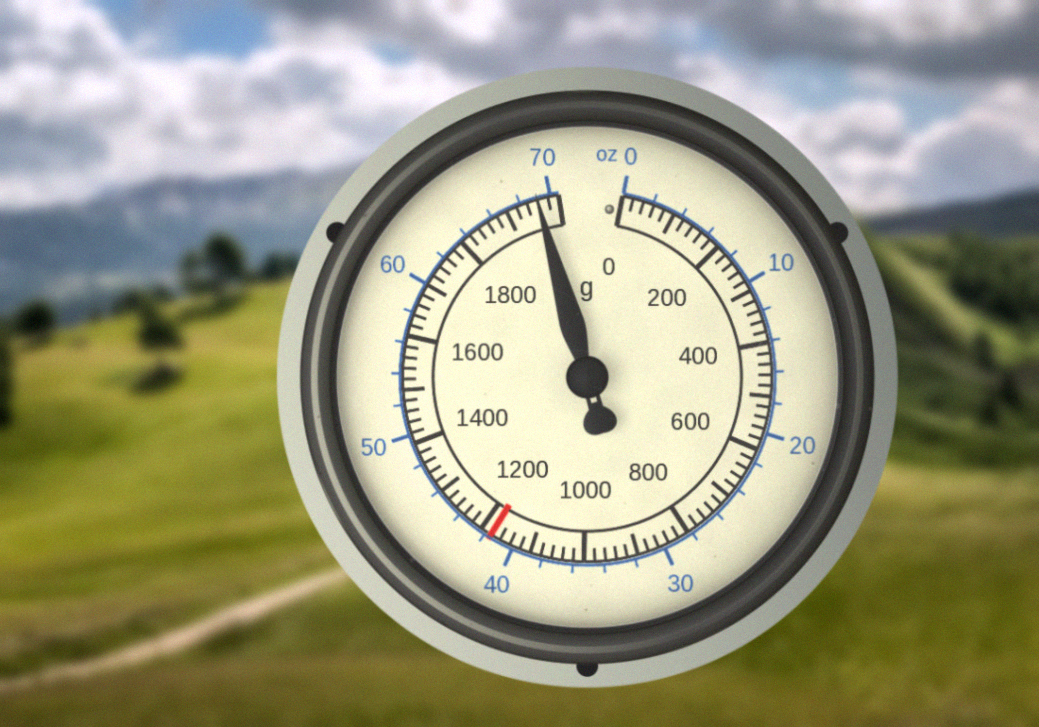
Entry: 1960 (g)
